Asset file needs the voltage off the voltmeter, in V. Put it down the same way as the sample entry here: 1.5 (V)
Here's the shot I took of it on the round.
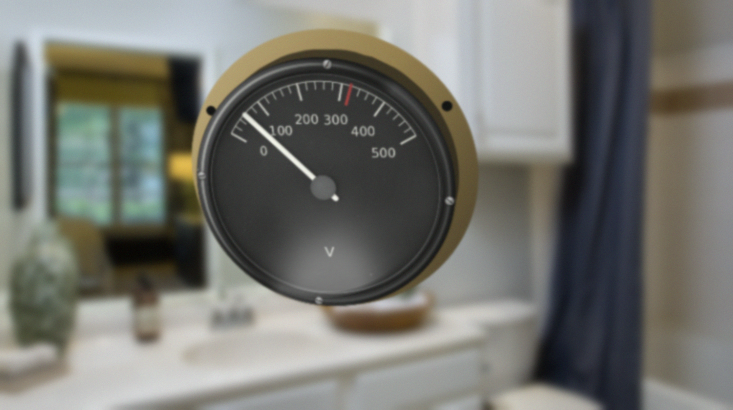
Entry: 60 (V)
